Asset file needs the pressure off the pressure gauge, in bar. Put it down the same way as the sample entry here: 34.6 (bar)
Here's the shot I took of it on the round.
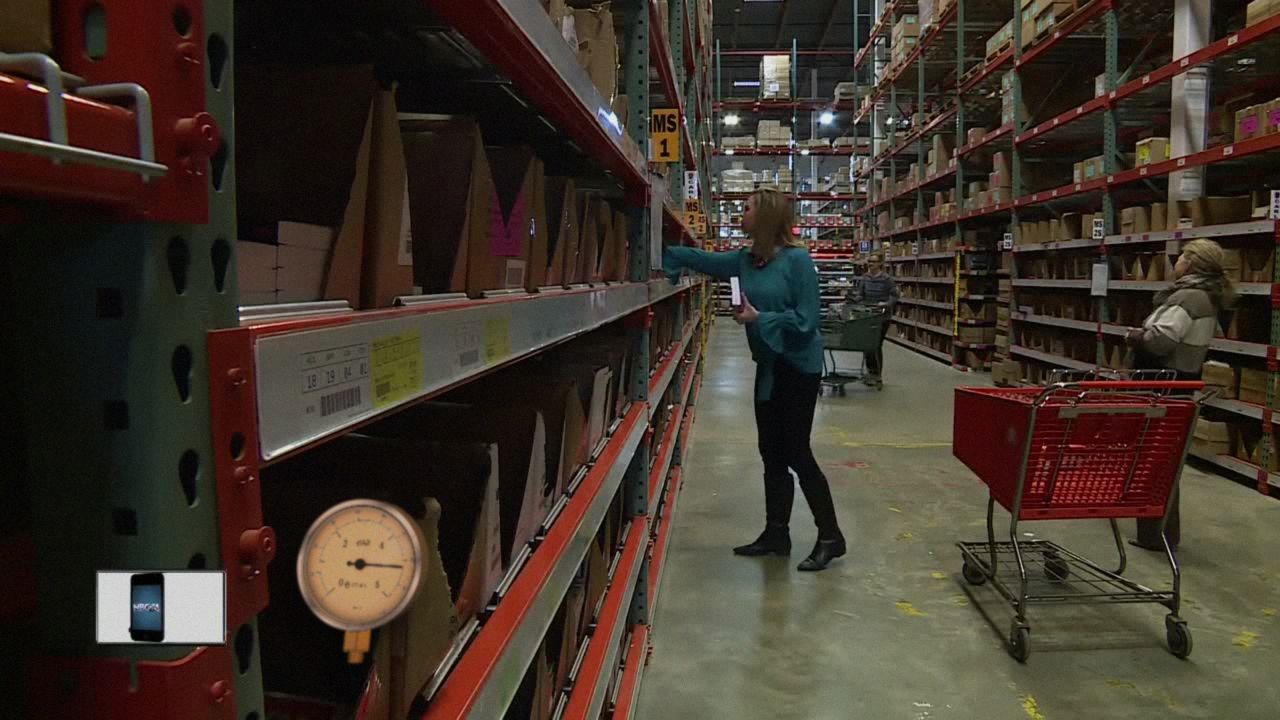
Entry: 5 (bar)
